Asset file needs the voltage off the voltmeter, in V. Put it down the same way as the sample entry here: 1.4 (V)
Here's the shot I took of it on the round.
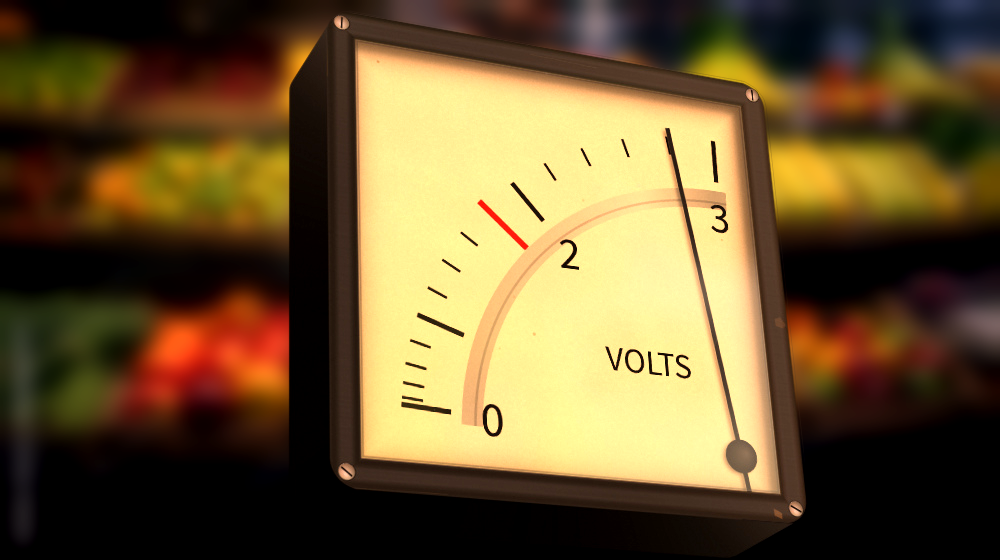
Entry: 2.8 (V)
